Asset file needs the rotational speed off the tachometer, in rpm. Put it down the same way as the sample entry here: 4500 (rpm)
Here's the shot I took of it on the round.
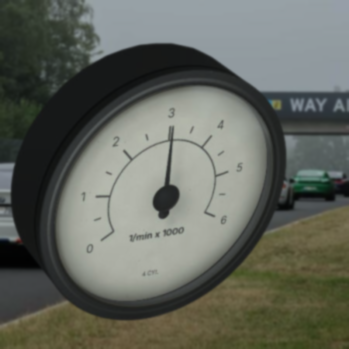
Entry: 3000 (rpm)
